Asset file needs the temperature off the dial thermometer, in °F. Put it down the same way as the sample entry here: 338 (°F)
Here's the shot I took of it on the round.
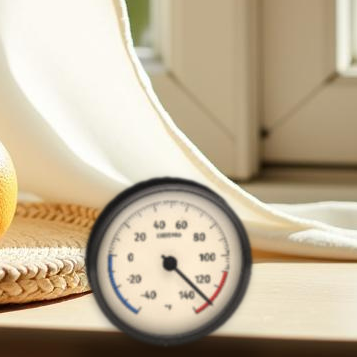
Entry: 130 (°F)
